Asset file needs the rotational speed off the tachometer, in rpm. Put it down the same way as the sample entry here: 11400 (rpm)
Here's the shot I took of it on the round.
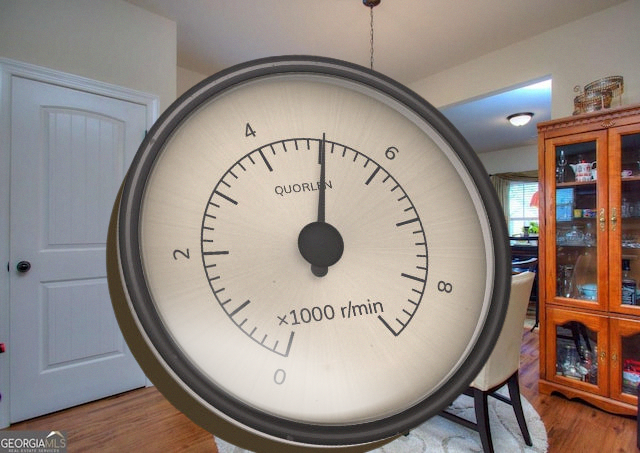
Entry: 5000 (rpm)
